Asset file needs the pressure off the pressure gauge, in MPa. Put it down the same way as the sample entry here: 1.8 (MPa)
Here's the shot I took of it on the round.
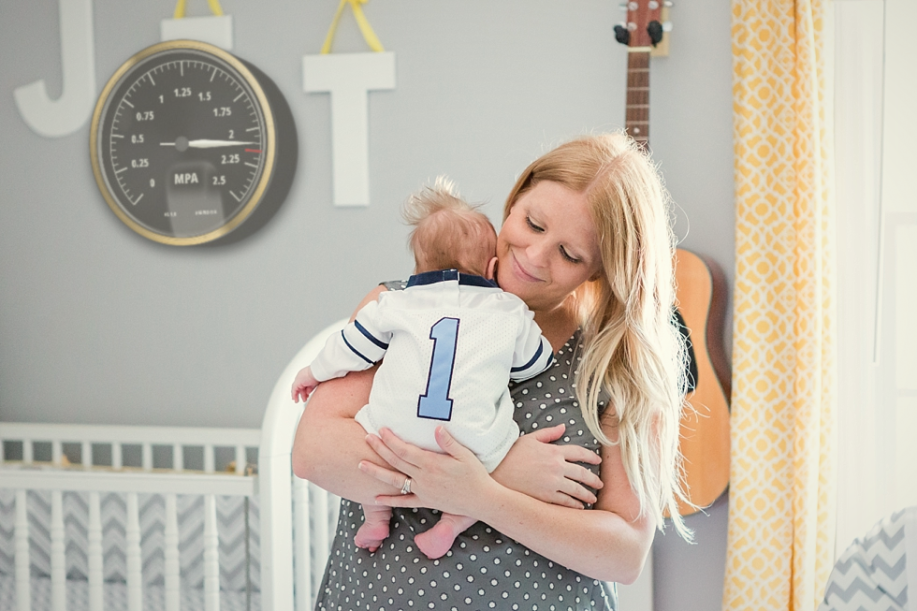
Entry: 2.1 (MPa)
